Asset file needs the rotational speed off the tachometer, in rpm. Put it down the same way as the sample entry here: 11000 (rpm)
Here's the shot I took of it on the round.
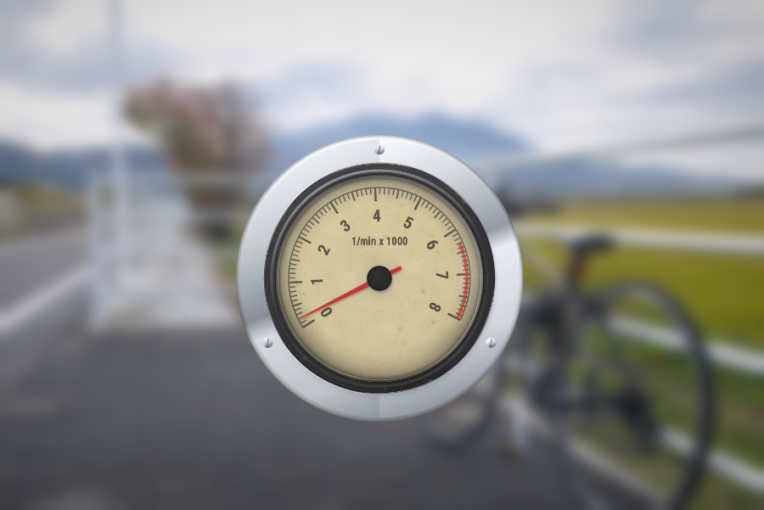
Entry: 200 (rpm)
